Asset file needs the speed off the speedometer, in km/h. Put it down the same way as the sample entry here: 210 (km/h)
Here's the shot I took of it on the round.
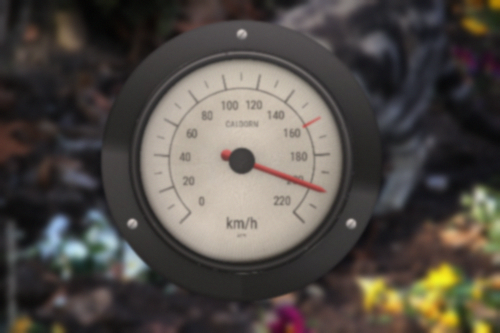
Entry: 200 (km/h)
